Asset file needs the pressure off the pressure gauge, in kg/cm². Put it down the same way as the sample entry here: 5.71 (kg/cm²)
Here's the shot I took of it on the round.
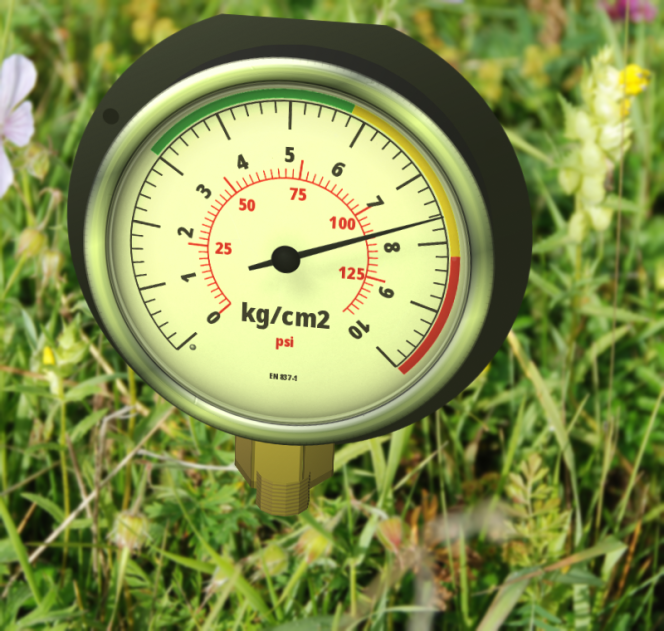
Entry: 7.6 (kg/cm²)
